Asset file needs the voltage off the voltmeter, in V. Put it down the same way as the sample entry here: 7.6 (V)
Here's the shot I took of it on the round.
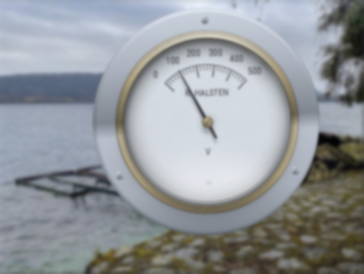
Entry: 100 (V)
